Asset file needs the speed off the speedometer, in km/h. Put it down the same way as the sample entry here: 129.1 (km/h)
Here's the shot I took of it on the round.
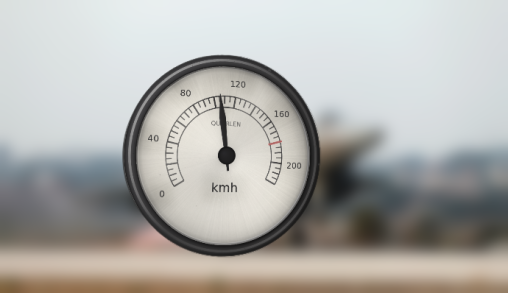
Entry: 105 (km/h)
